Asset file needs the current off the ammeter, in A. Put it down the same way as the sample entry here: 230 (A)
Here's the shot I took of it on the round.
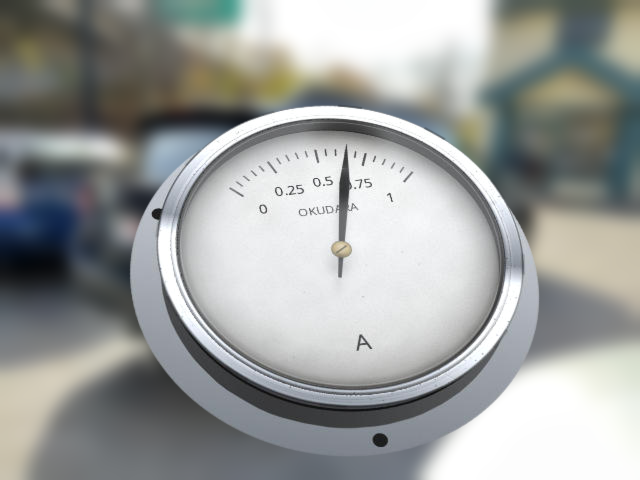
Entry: 0.65 (A)
